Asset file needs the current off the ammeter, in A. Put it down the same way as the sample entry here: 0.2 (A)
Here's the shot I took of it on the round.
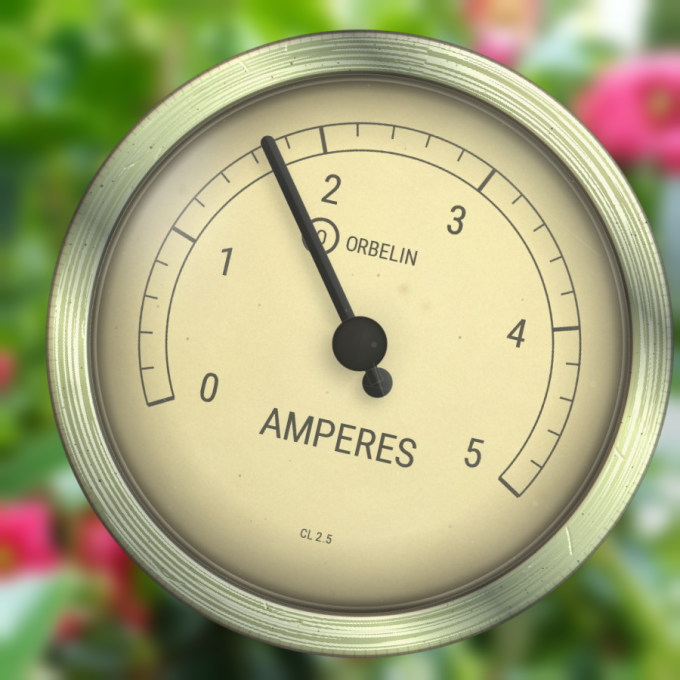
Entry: 1.7 (A)
